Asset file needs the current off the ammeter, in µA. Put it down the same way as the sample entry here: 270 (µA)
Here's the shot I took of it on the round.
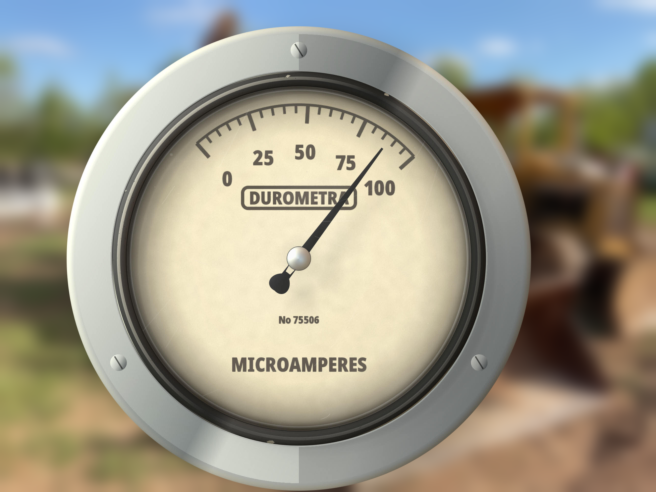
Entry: 87.5 (µA)
